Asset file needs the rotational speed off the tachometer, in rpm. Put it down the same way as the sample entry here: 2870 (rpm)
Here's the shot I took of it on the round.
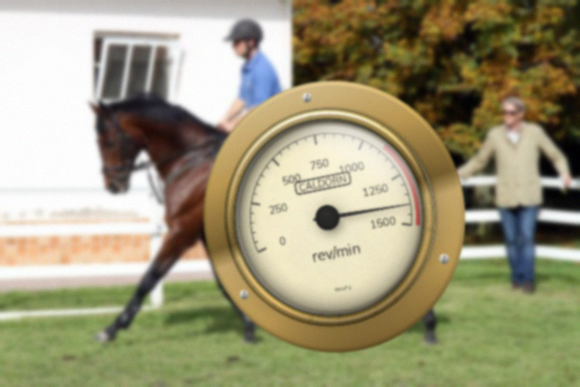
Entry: 1400 (rpm)
